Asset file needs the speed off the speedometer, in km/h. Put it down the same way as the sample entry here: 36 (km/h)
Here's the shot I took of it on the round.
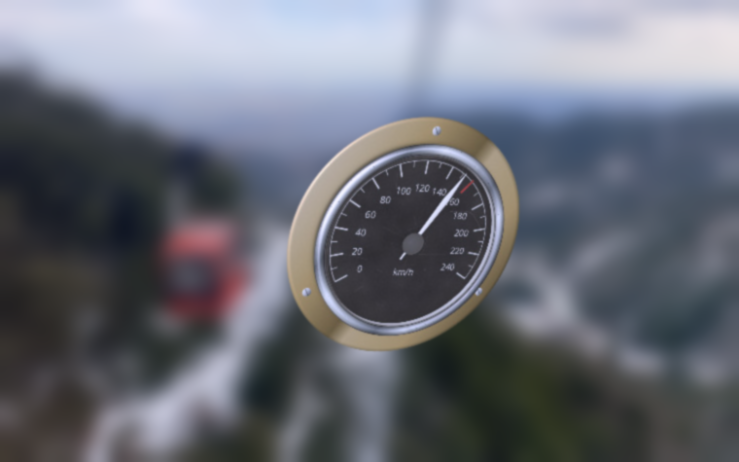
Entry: 150 (km/h)
